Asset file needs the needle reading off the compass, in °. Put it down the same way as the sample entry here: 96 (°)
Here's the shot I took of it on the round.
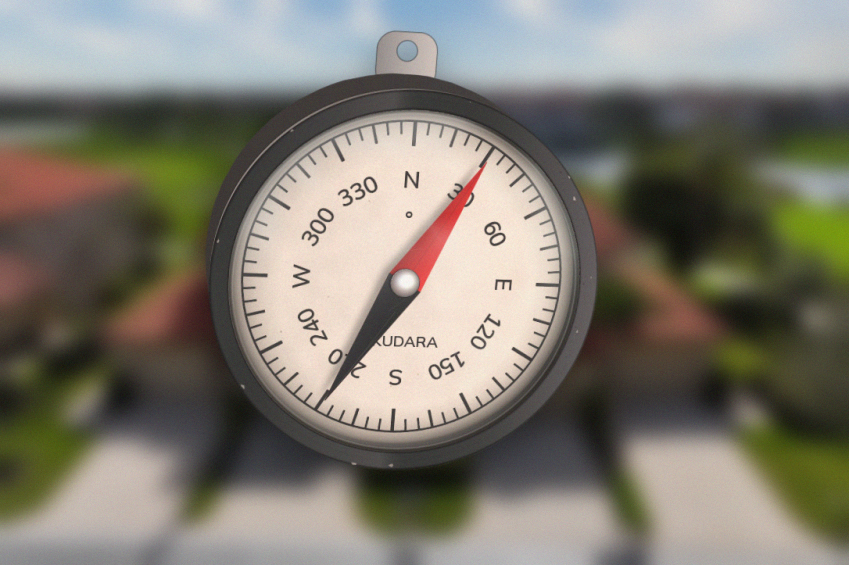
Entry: 30 (°)
